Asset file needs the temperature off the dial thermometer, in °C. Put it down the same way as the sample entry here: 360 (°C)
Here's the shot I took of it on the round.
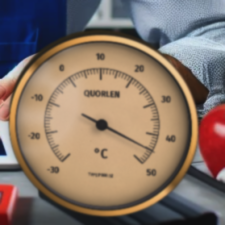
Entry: 45 (°C)
